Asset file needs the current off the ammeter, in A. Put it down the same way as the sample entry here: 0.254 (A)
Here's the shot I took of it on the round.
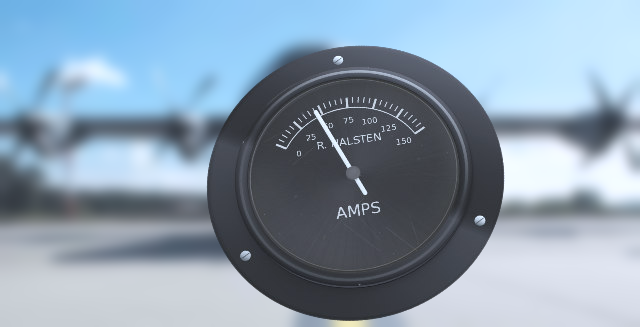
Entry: 45 (A)
